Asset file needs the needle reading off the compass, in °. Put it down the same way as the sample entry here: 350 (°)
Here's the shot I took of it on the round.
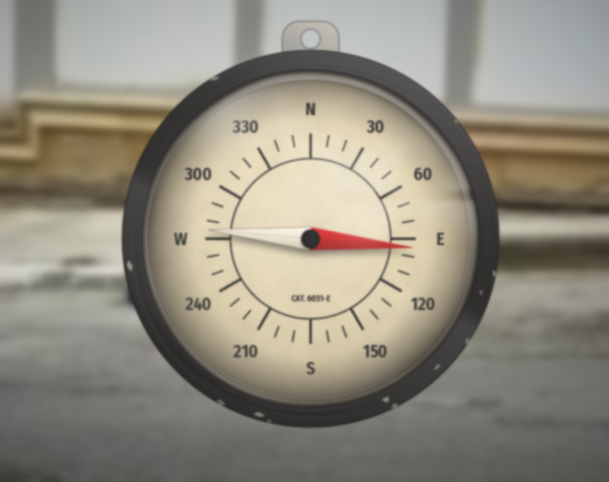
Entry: 95 (°)
